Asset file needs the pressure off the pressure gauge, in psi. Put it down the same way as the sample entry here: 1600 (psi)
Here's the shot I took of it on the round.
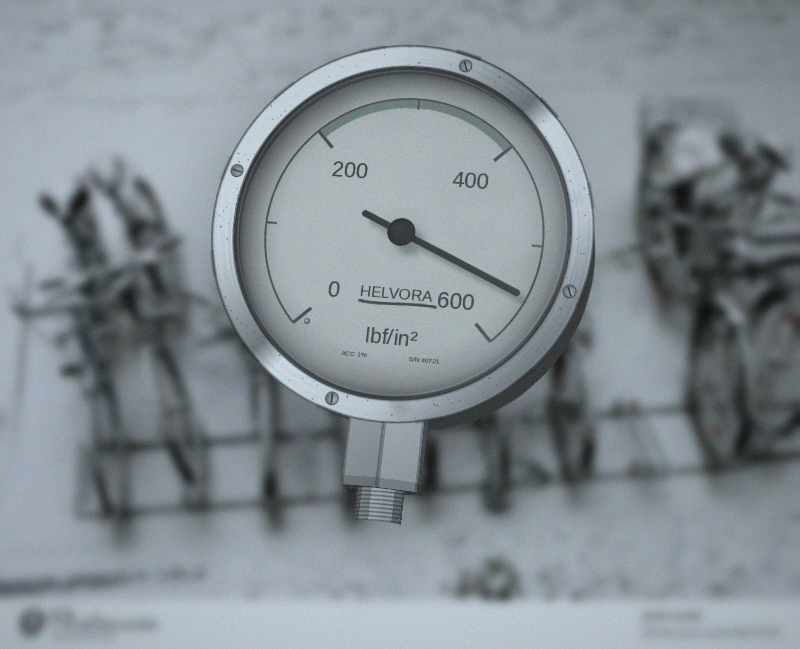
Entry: 550 (psi)
